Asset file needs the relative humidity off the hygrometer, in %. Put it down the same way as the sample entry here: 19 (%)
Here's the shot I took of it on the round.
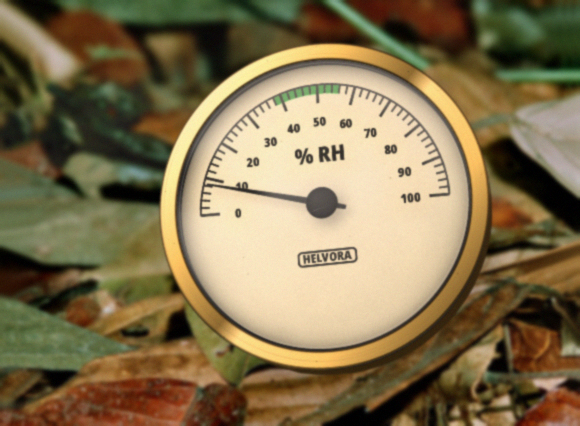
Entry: 8 (%)
